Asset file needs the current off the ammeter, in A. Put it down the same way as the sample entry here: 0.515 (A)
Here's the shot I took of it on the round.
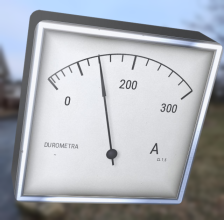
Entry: 140 (A)
